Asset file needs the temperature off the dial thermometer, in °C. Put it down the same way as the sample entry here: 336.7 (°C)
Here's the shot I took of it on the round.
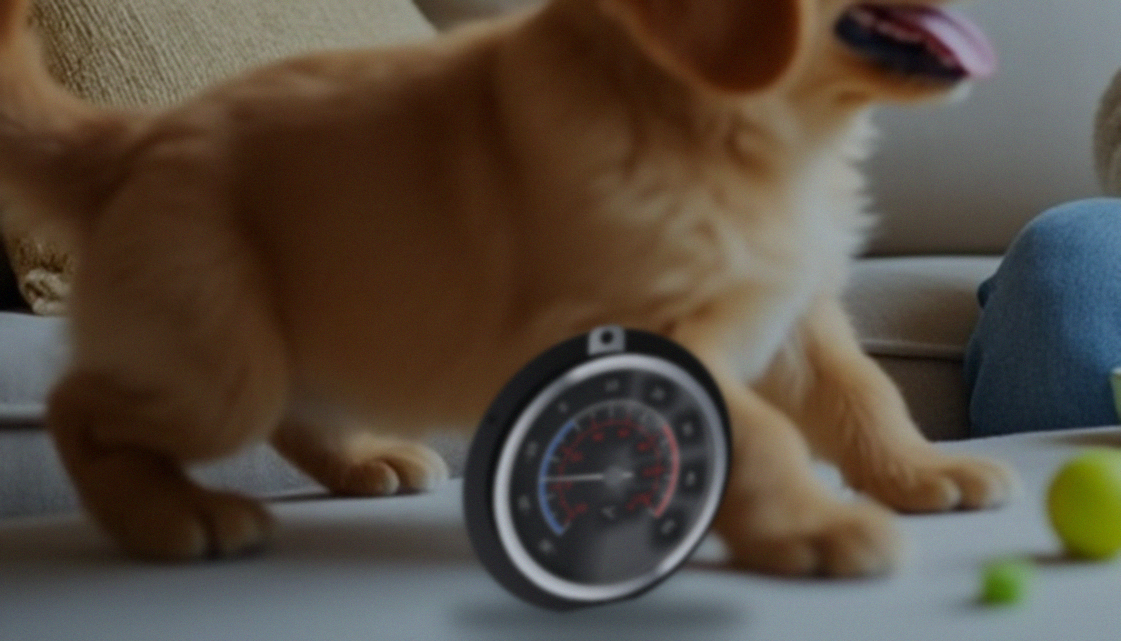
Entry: -15 (°C)
